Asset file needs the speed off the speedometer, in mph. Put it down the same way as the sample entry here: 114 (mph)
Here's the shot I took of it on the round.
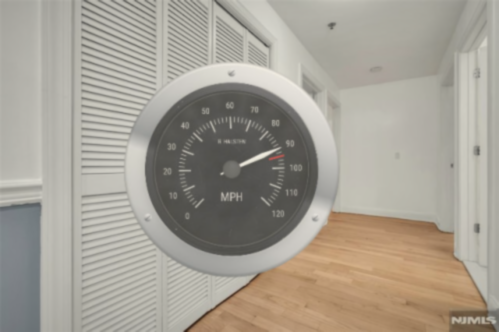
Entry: 90 (mph)
